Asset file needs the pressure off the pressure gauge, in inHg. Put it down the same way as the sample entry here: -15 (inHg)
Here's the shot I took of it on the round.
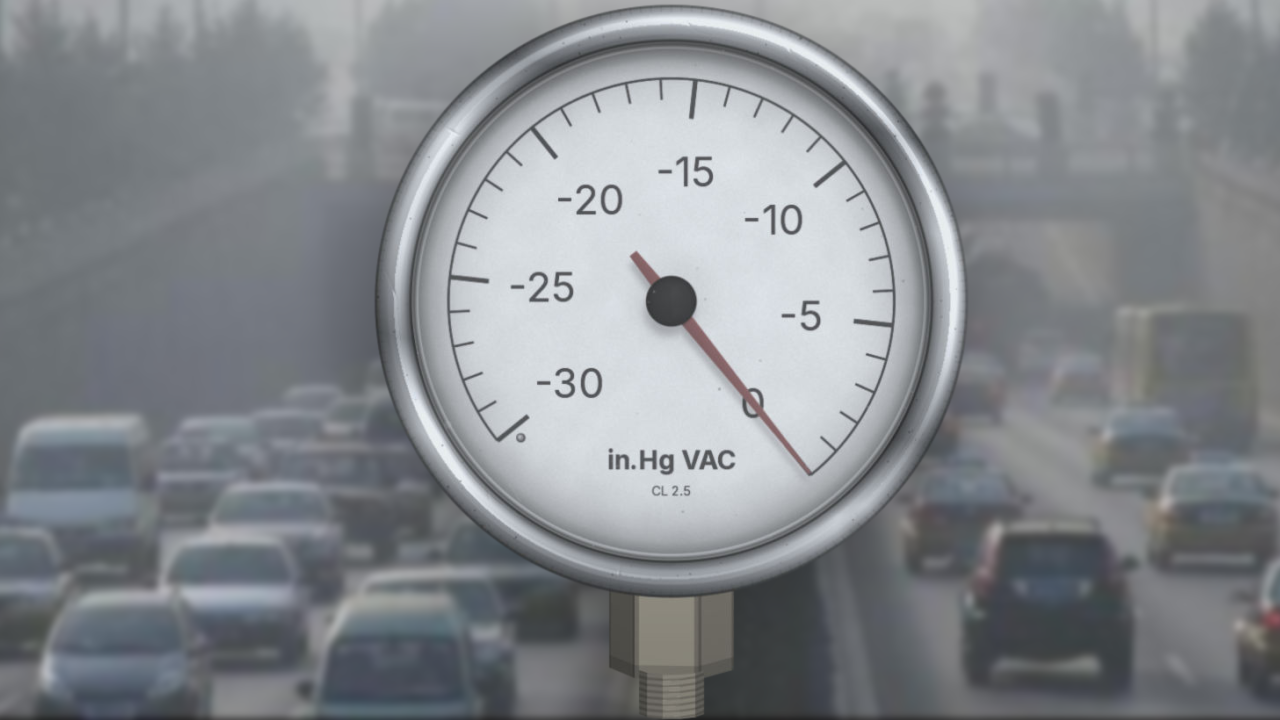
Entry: 0 (inHg)
